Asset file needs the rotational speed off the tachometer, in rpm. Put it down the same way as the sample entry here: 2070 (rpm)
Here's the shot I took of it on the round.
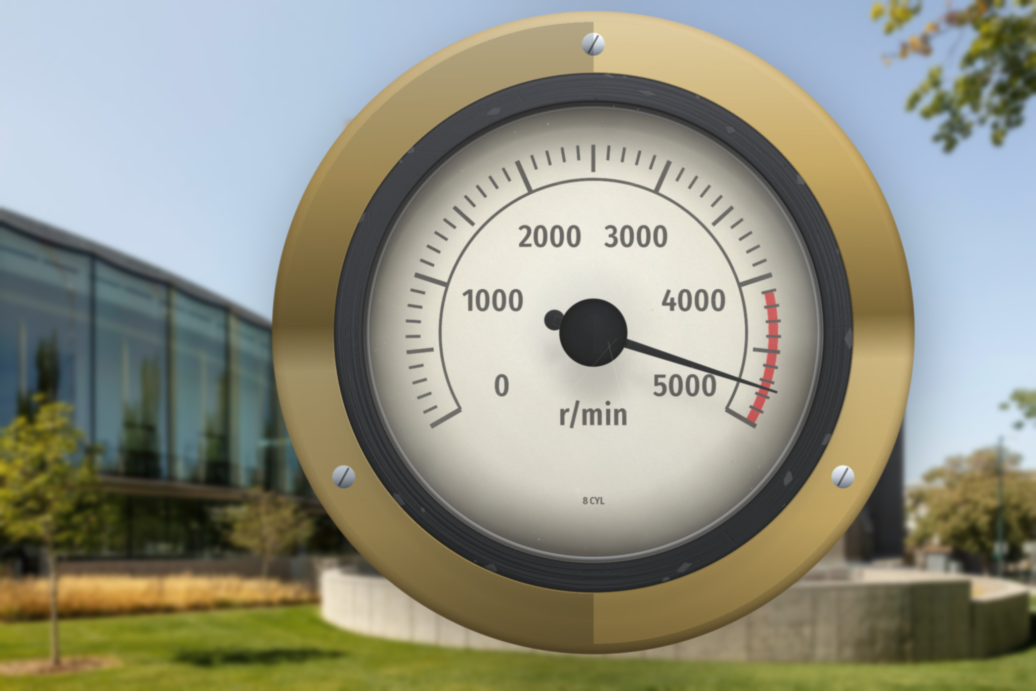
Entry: 4750 (rpm)
